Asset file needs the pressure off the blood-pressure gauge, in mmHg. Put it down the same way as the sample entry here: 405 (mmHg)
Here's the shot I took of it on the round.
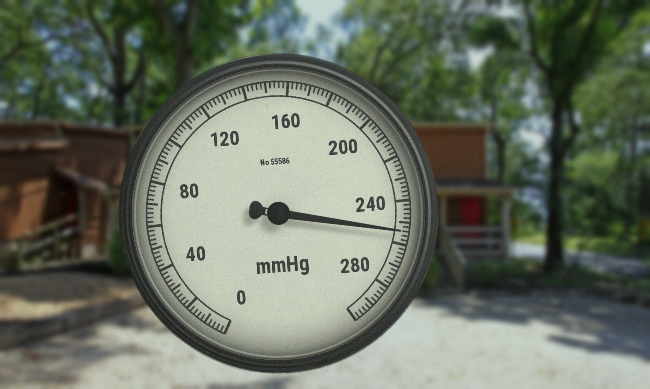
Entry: 254 (mmHg)
